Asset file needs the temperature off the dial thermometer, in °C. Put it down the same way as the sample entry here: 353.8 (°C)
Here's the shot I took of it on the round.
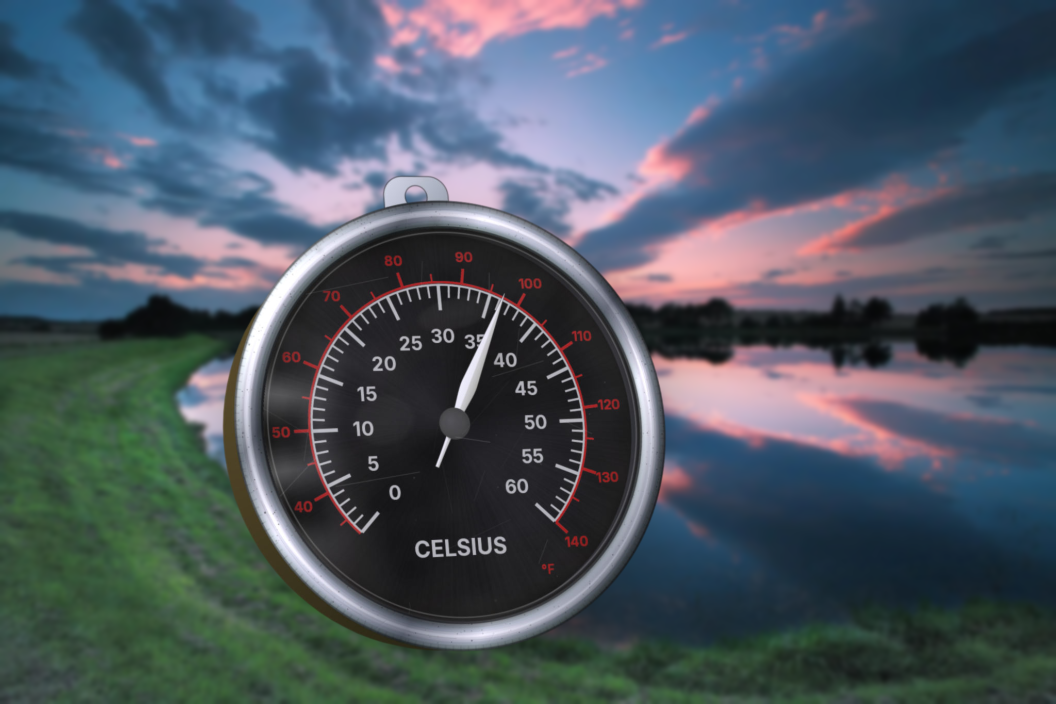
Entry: 36 (°C)
